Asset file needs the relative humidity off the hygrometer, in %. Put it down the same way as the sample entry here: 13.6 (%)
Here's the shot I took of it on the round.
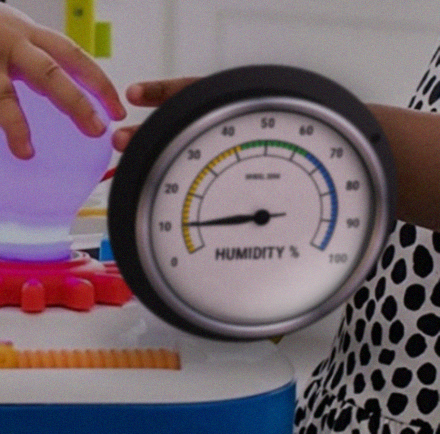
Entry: 10 (%)
